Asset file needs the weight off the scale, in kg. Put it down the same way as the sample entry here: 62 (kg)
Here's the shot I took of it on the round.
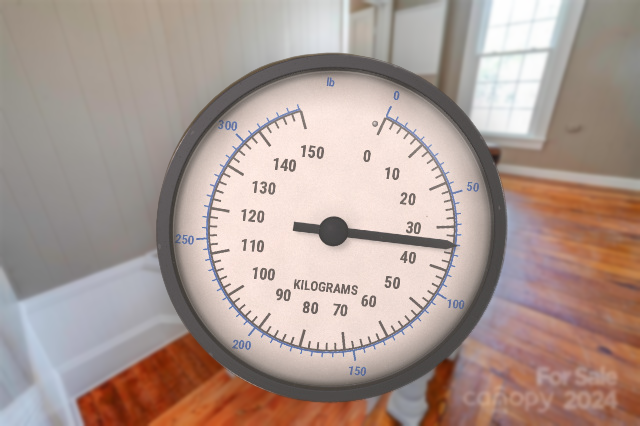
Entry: 34 (kg)
